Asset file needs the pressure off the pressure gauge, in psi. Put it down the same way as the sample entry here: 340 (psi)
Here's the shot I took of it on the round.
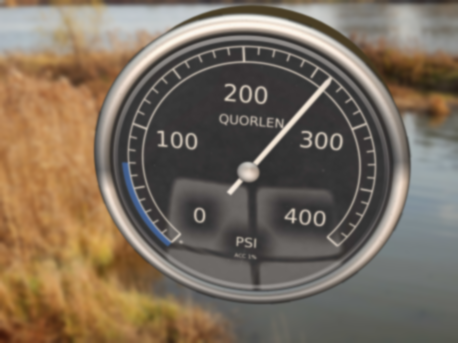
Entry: 260 (psi)
